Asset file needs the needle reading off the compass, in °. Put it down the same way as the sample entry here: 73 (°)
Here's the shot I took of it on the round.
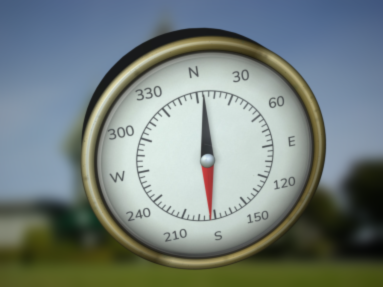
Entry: 185 (°)
